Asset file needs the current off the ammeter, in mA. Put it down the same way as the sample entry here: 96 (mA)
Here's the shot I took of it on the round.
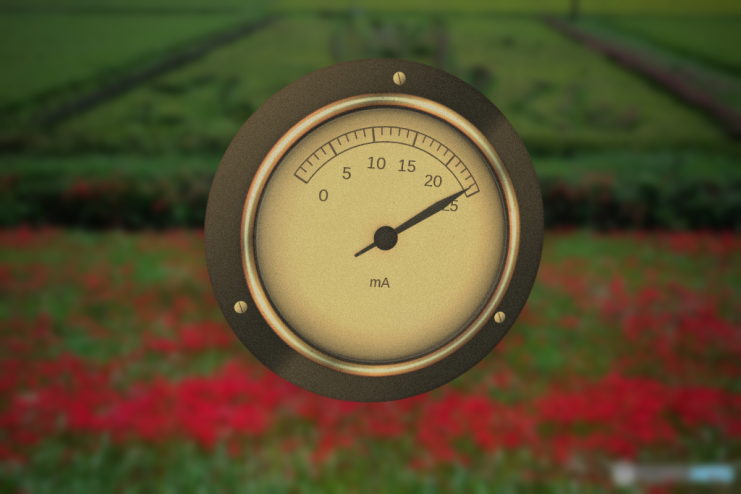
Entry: 24 (mA)
